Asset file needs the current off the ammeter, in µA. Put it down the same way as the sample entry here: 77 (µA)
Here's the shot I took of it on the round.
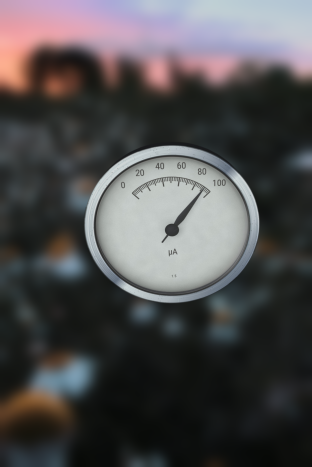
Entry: 90 (µA)
